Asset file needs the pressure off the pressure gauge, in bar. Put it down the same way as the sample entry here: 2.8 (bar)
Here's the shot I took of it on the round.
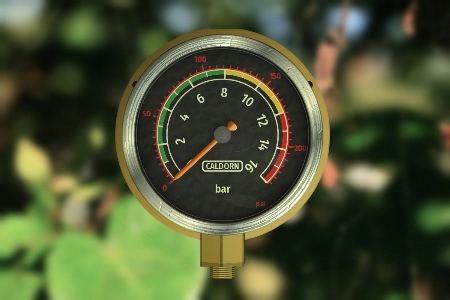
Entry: 0 (bar)
